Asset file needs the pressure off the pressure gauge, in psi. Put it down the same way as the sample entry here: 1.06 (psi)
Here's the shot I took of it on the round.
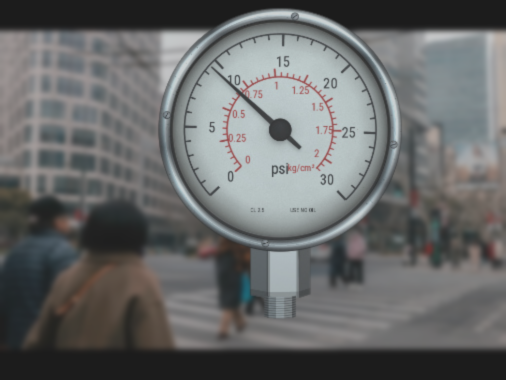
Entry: 9.5 (psi)
